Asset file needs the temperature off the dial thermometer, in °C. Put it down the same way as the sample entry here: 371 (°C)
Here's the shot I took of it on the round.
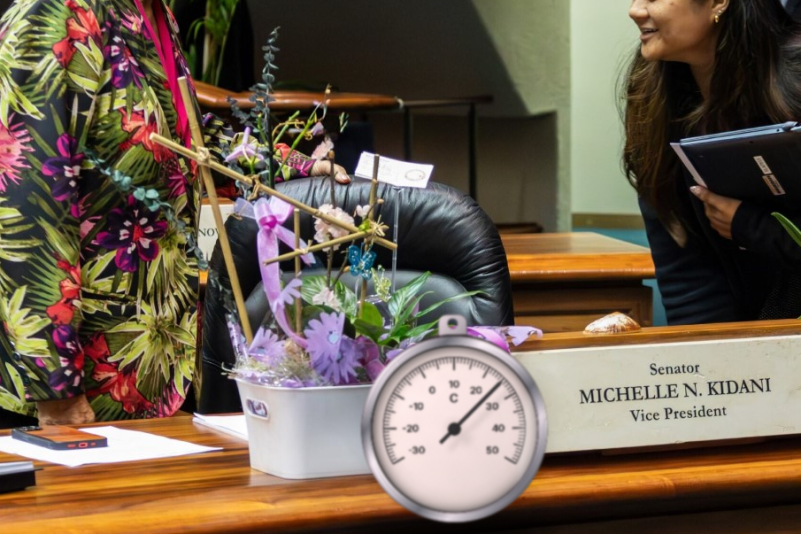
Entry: 25 (°C)
